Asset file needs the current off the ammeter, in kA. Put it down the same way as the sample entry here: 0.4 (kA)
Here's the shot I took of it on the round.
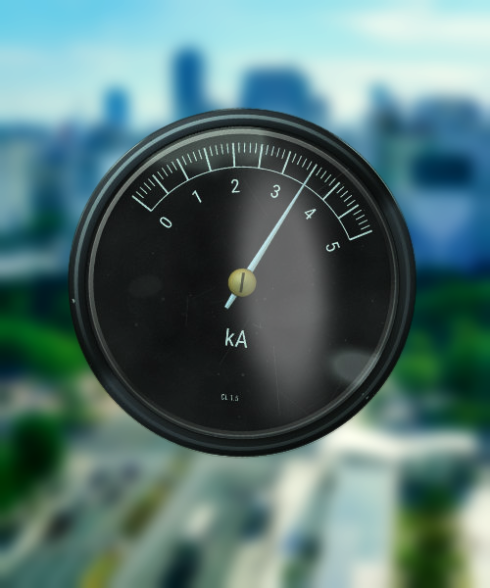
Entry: 3.5 (kA)
